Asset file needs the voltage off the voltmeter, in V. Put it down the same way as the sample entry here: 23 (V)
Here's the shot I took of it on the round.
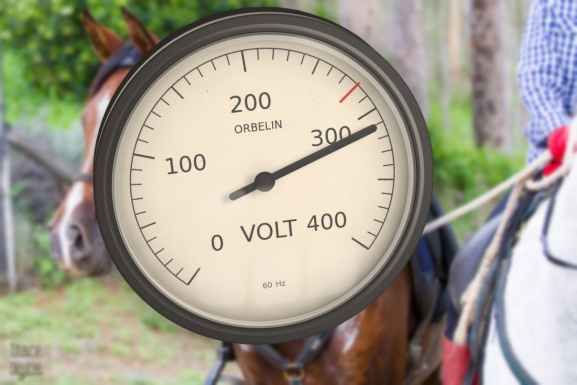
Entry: 310 (V)
